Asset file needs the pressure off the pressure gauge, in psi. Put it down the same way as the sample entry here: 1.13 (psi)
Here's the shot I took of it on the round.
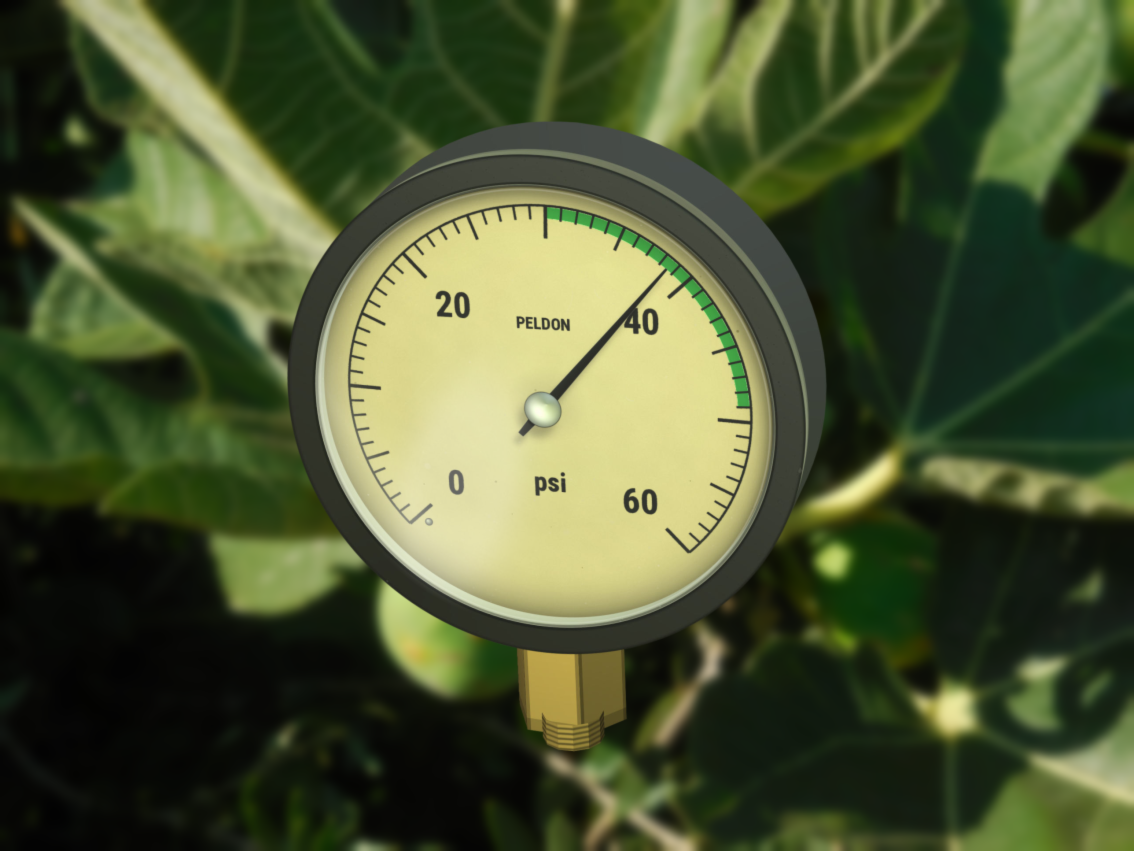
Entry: 38.5 (psi)
